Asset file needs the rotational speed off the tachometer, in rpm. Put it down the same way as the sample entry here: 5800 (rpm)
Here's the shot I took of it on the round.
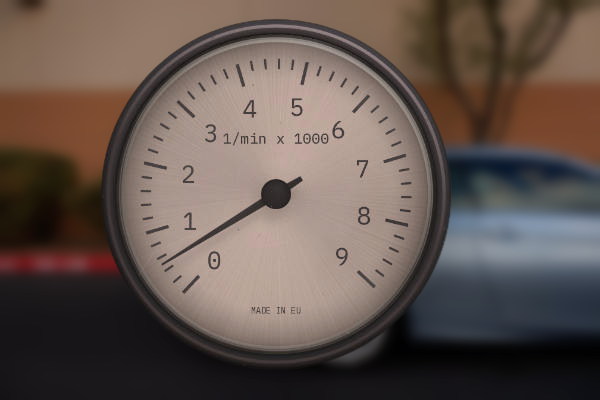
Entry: 500 (rpm)
